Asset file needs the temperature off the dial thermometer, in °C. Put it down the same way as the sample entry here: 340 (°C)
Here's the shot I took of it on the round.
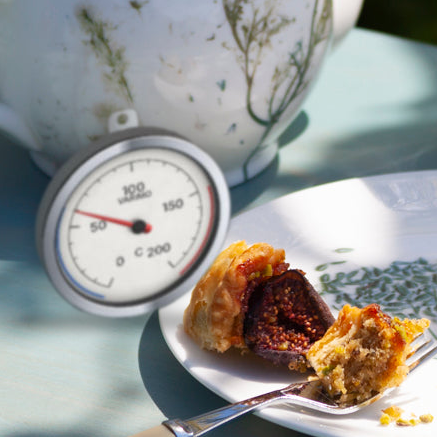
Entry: 60 (°C)
